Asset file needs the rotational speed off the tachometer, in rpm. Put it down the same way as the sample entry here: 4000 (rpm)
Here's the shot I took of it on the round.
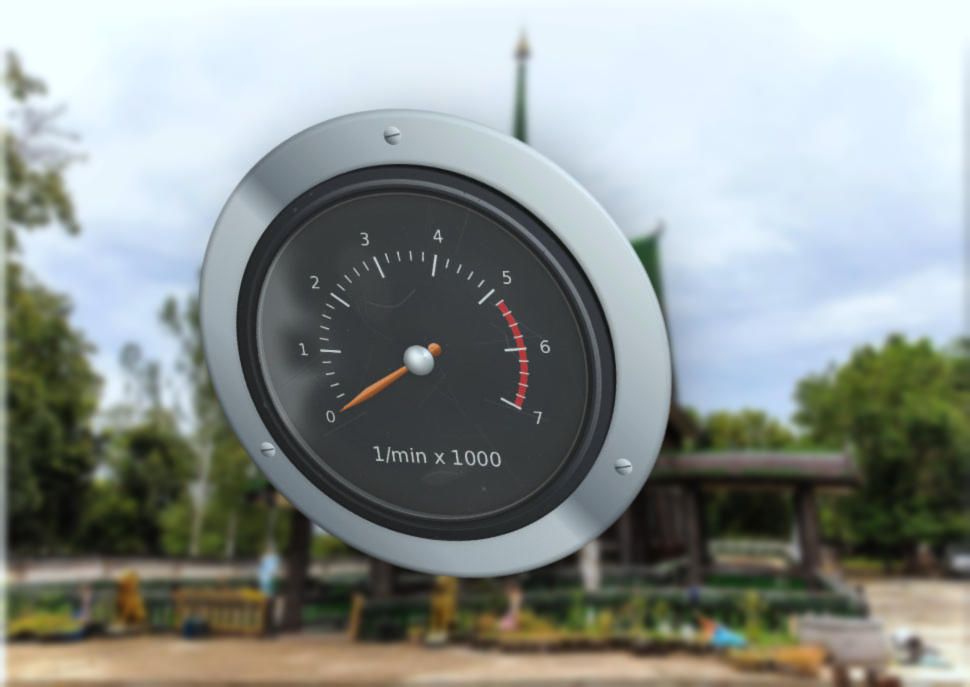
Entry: 0 (rpm)
